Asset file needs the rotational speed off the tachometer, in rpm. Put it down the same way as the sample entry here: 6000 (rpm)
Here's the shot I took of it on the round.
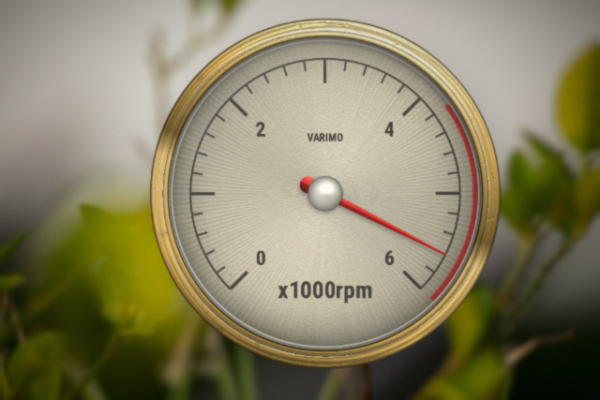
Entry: 5600 (rpm)
